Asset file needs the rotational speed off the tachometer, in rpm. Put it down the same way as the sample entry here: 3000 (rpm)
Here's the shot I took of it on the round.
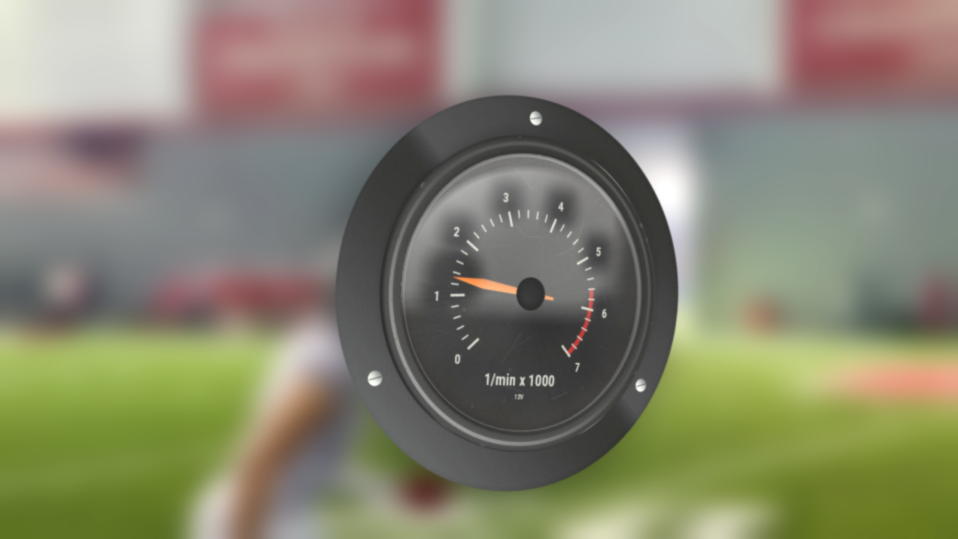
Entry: 1300 (rpm)
